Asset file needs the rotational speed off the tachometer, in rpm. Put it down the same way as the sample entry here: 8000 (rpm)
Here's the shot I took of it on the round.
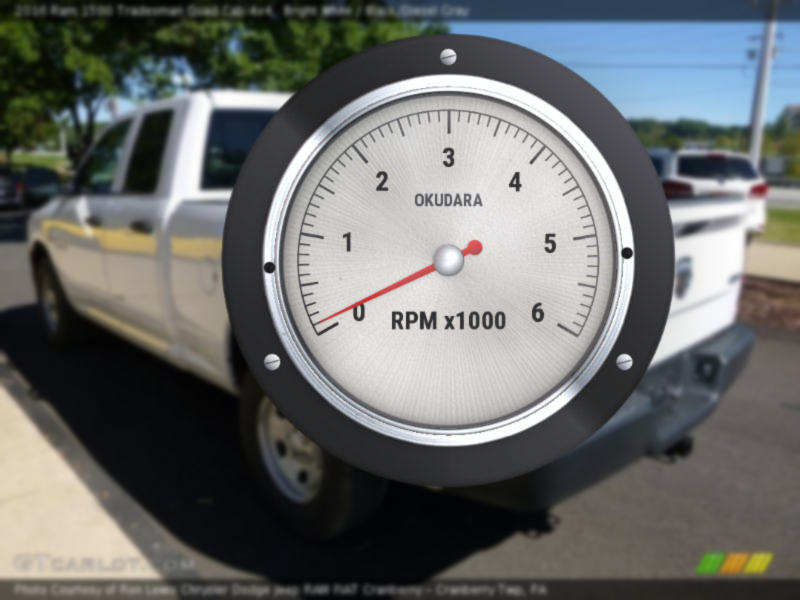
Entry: 100 (rpm)
